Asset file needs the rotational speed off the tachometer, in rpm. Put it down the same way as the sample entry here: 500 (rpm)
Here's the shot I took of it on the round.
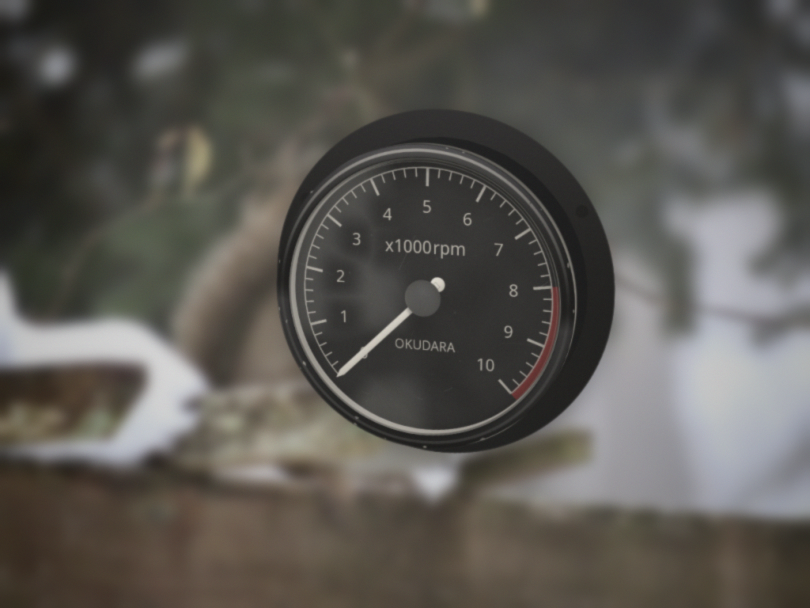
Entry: 0 (rpm)
